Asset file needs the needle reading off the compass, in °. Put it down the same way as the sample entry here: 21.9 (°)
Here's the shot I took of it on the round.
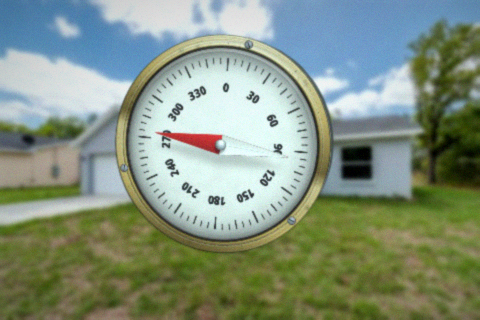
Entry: 275 (°)
